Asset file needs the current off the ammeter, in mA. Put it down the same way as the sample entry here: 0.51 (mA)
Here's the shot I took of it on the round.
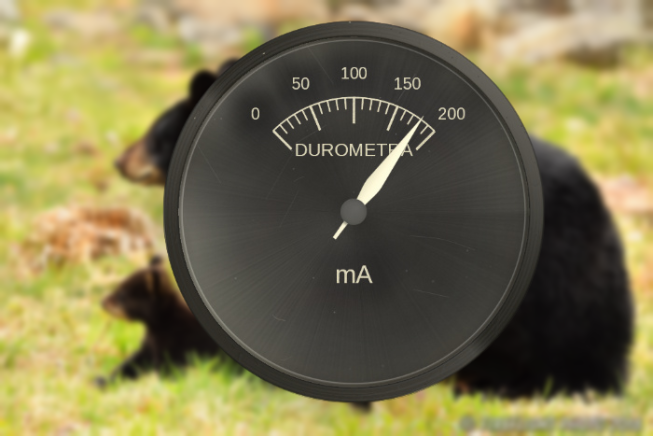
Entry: 180 (mA)
